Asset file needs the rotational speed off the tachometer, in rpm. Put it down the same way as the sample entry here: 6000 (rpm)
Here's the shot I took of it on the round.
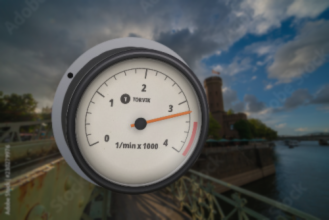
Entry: 3200 (rpm)
